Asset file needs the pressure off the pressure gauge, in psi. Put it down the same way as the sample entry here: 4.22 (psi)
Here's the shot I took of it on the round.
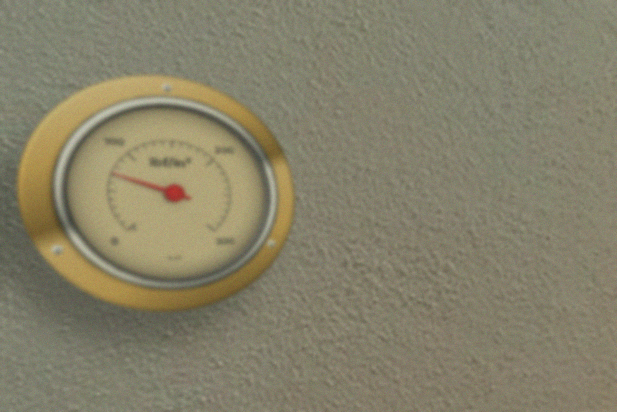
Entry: 70 (psi)
